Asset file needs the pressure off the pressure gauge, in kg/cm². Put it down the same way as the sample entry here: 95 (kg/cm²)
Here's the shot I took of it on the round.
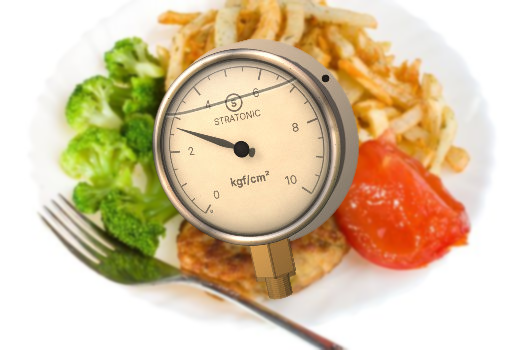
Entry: 2.75 (kg/cm²)
